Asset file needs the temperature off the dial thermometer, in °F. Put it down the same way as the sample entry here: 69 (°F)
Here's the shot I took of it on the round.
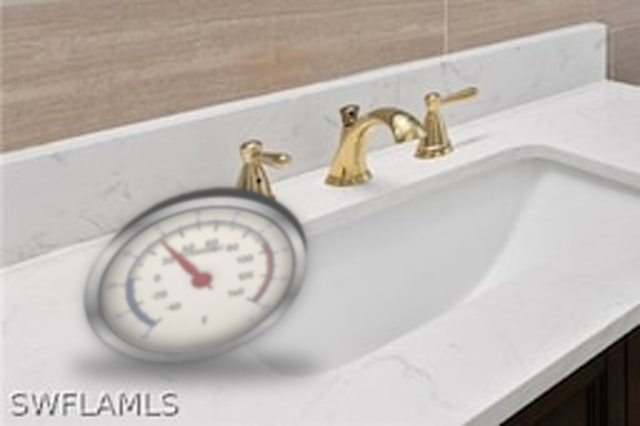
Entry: 30 (°F)
